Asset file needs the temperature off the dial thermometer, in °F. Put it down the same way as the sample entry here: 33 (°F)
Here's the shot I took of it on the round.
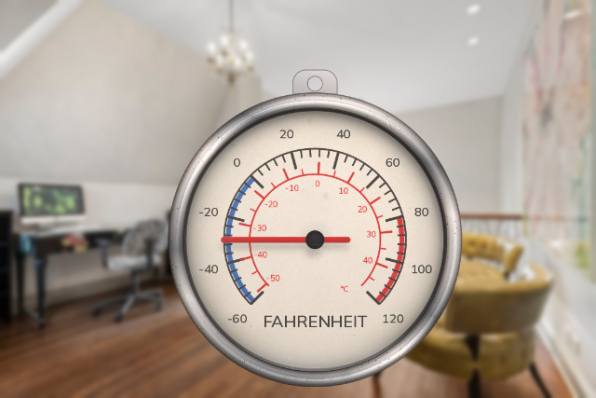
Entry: -30 (°F)
